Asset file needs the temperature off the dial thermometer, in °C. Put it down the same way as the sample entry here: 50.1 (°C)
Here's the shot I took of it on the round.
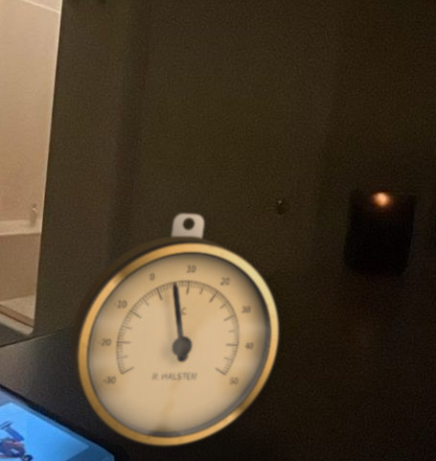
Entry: 5 (°C)
